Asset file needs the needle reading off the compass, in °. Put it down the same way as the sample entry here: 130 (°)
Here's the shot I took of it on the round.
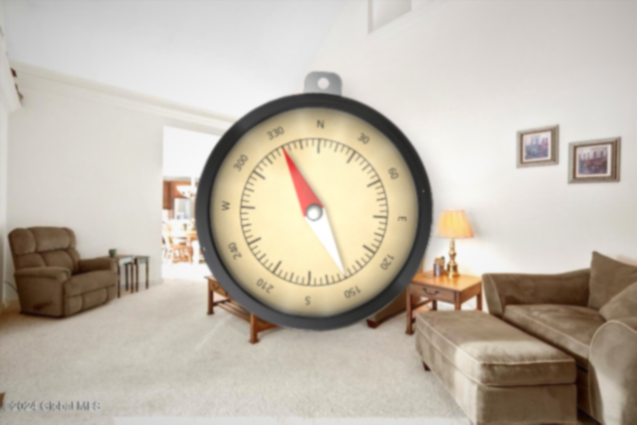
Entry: 330 (°)
